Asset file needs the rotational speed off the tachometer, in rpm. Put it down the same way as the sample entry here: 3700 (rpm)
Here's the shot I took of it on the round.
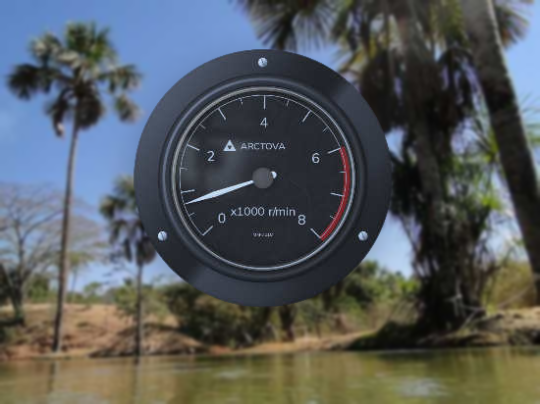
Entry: 750 (rpm)
